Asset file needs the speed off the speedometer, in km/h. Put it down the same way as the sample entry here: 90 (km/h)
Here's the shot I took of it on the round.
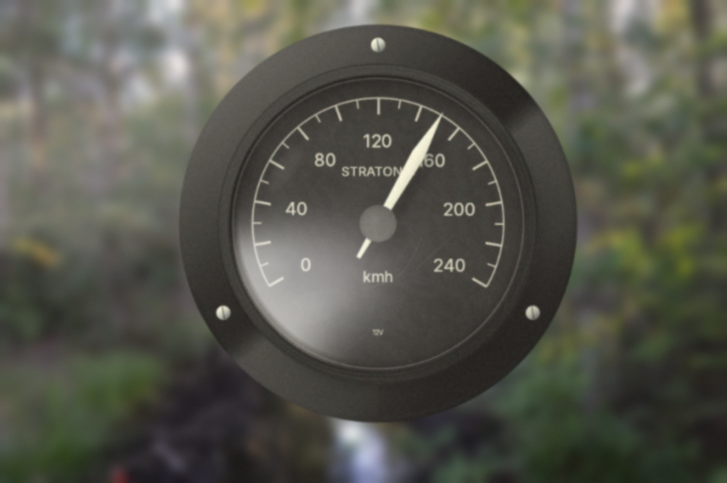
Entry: 150 (km/h)
